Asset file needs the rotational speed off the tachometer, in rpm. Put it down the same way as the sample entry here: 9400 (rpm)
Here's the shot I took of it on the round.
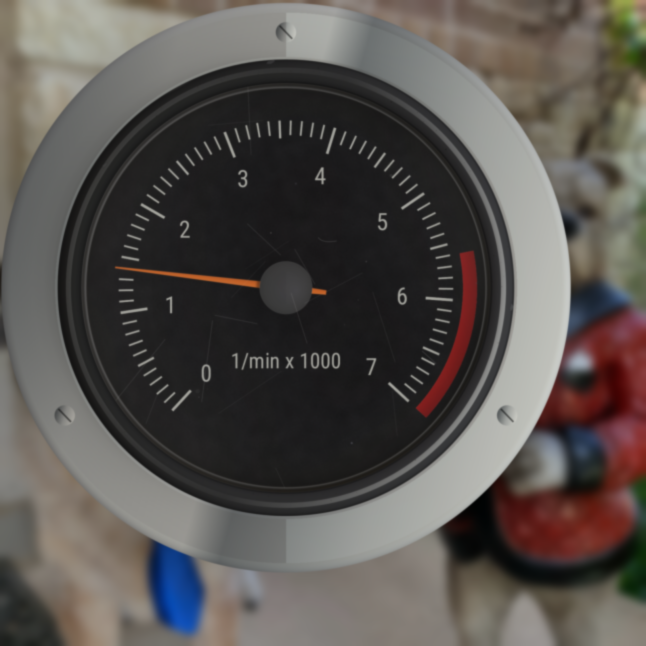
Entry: 1400 (rpm)
